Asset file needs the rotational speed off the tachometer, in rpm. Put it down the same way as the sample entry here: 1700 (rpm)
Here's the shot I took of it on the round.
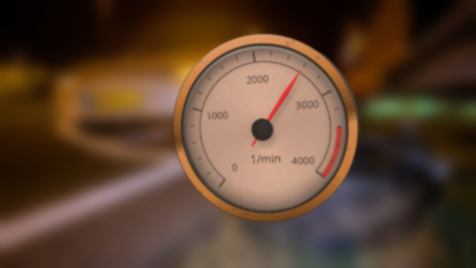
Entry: 2600 (rpm)
